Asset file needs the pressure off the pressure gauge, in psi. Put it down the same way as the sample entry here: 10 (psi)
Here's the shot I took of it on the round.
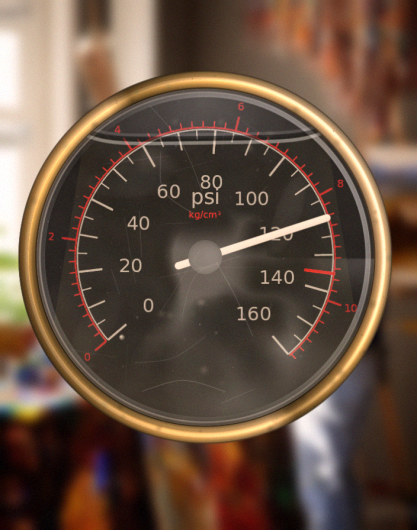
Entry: 120 (psi)
